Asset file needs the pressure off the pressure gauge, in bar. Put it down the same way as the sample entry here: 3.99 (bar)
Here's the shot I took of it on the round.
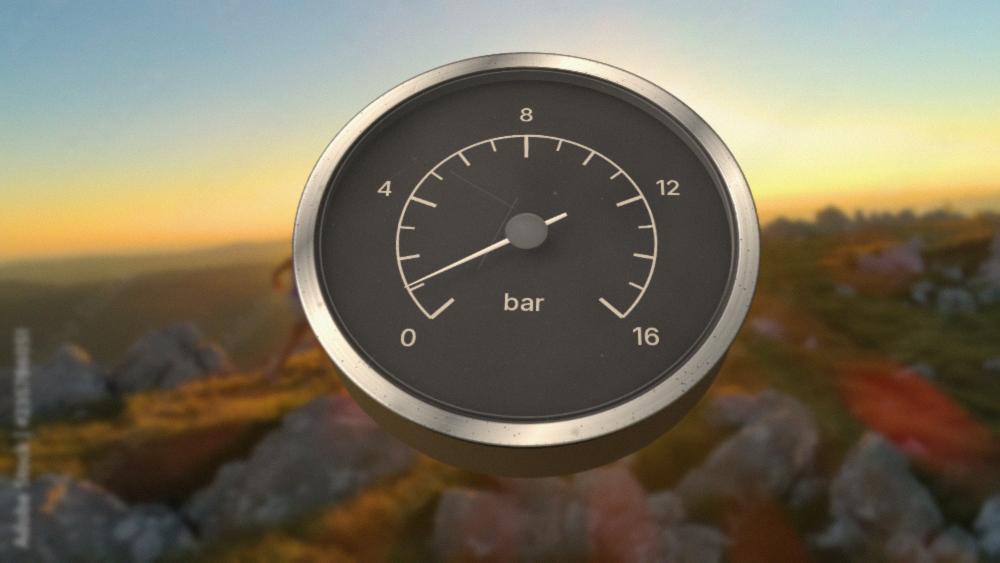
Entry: 1 (bar)
